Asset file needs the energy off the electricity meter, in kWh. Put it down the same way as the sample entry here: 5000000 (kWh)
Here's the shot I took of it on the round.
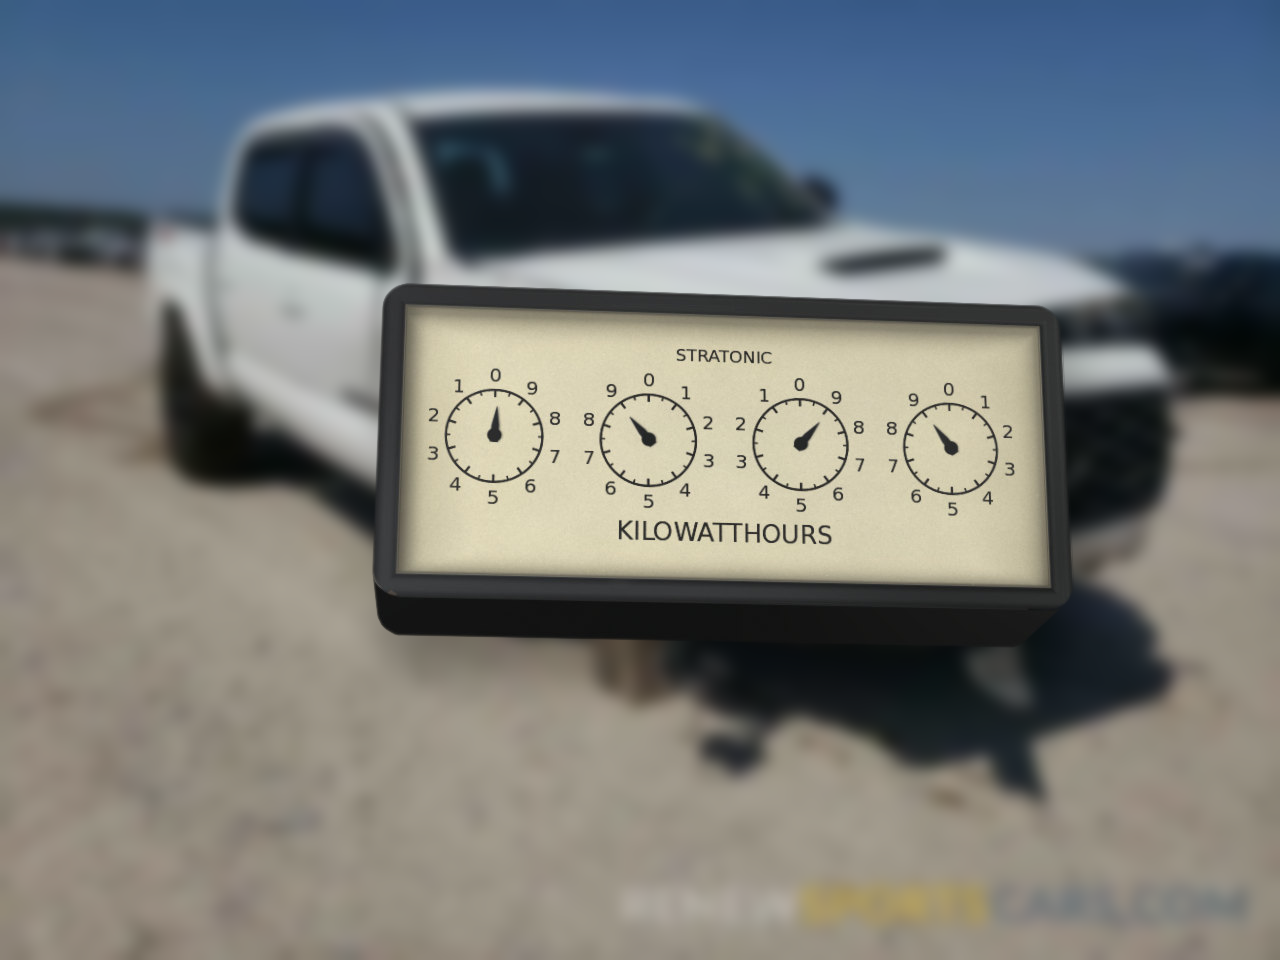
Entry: 9889 (kWh)
